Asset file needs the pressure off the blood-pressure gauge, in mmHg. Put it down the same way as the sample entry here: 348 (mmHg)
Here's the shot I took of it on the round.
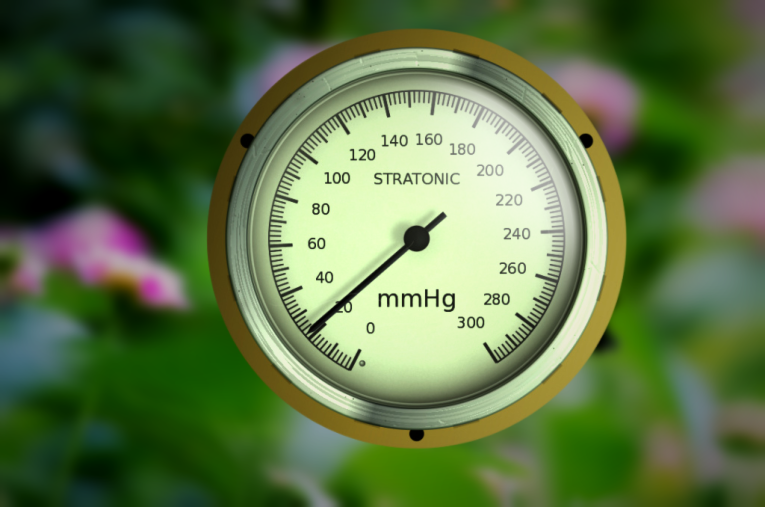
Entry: 22 (mmHg)
